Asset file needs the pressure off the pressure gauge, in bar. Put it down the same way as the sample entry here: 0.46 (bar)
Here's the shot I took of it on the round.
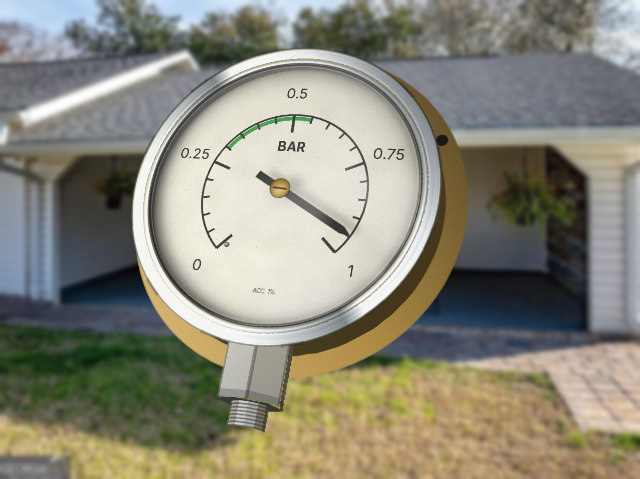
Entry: 0.95 (bar)
